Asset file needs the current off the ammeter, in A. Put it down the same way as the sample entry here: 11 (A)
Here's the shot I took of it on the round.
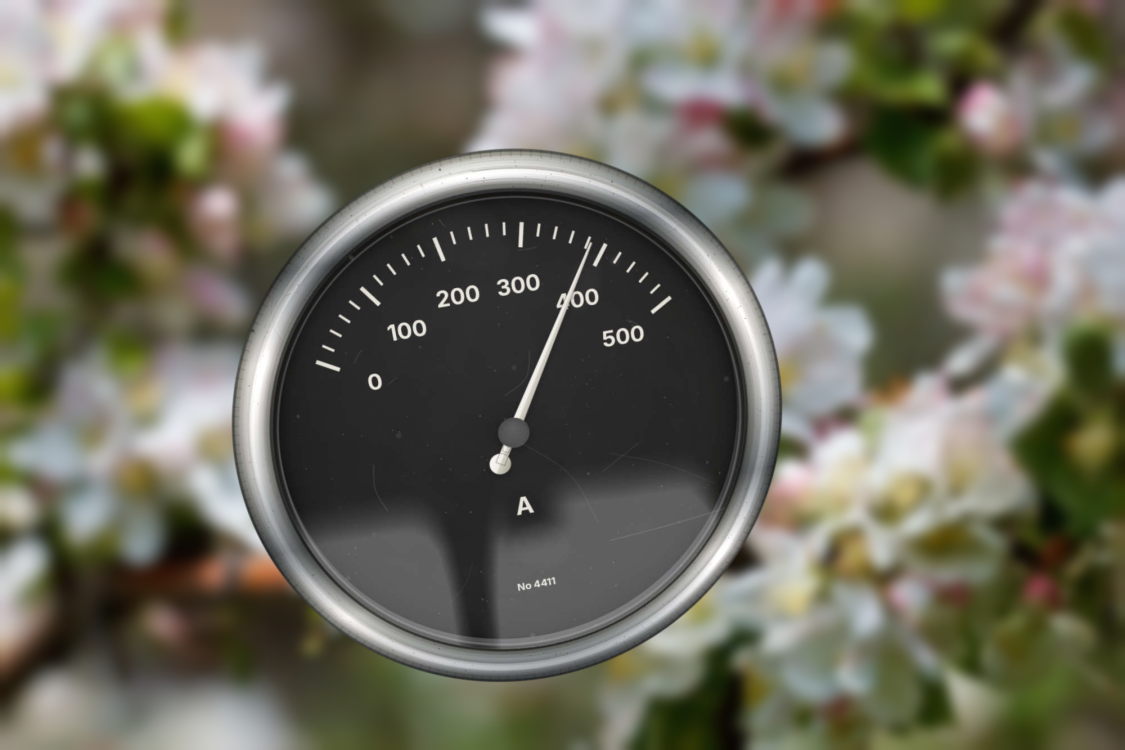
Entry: 380 (A)
